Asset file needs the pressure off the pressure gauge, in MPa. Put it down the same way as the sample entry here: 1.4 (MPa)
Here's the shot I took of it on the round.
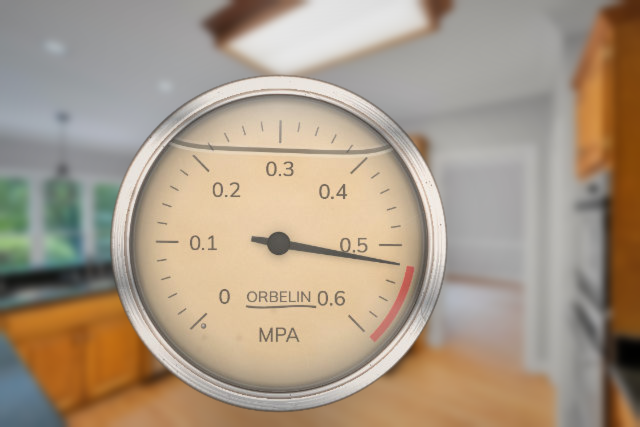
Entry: 0.52 (MPa)
